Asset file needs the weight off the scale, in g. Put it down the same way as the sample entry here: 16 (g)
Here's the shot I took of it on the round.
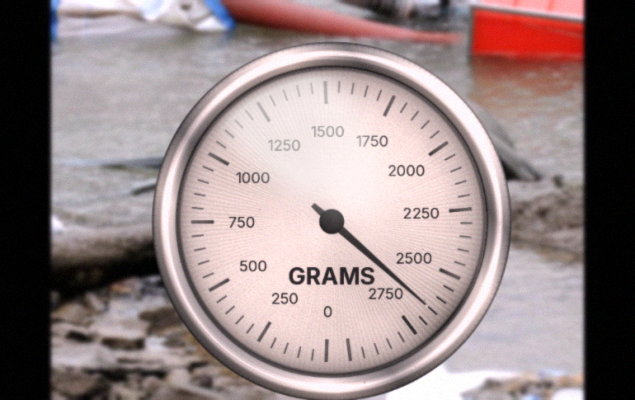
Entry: 2650 (g)
